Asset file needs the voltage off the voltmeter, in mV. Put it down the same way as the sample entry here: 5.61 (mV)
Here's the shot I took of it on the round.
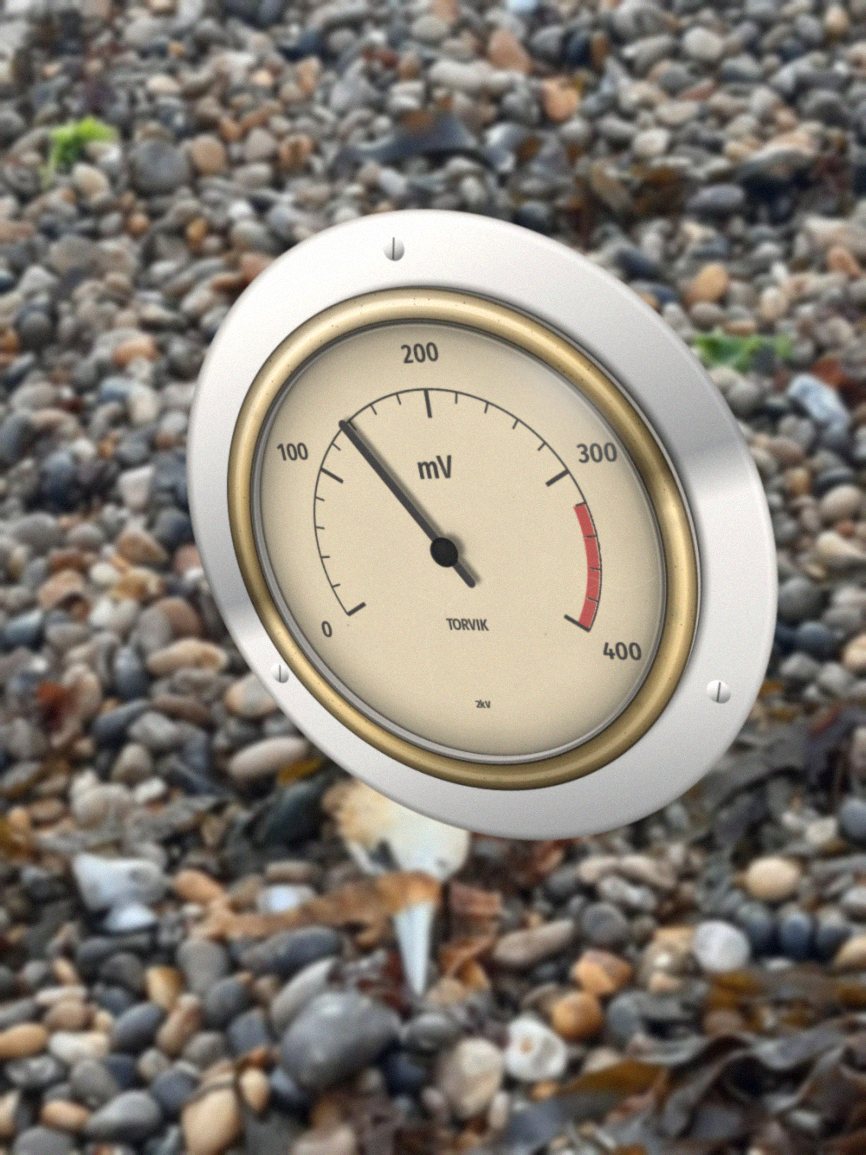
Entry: 140 (mV)
